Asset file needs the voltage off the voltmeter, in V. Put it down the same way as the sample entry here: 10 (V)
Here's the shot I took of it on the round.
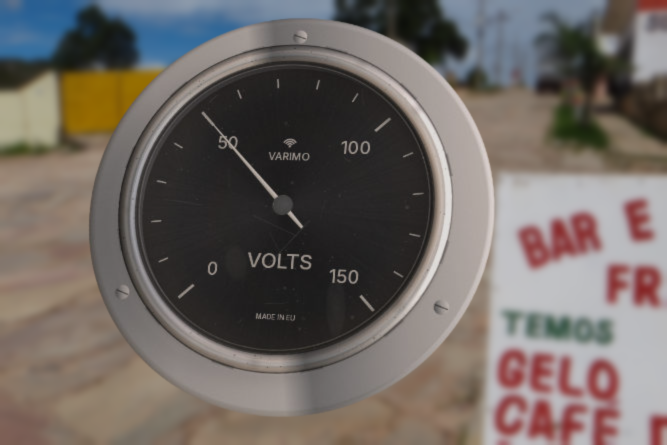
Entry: 50 (V)
